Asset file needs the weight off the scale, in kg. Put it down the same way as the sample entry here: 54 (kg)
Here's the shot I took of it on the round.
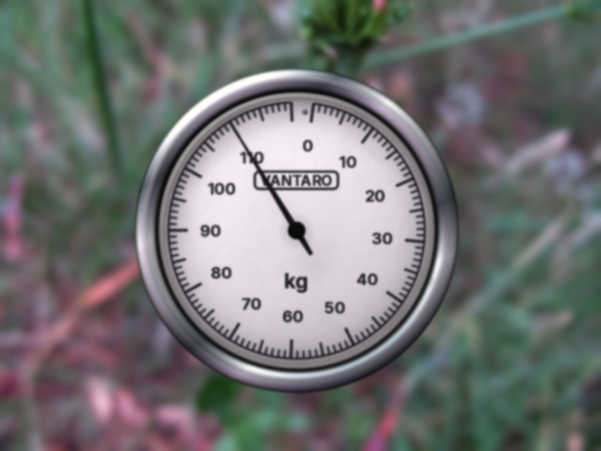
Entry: 110 (kg)
